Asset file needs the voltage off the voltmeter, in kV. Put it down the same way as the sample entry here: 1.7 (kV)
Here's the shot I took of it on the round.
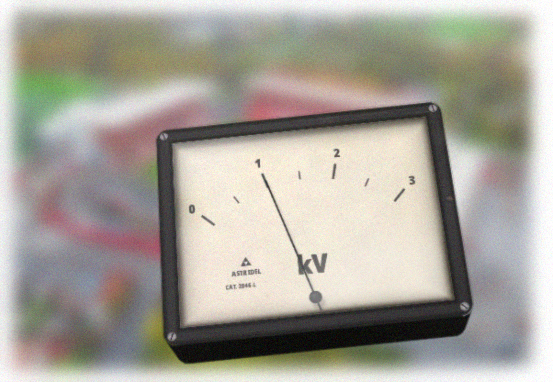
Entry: 1 (kV)
